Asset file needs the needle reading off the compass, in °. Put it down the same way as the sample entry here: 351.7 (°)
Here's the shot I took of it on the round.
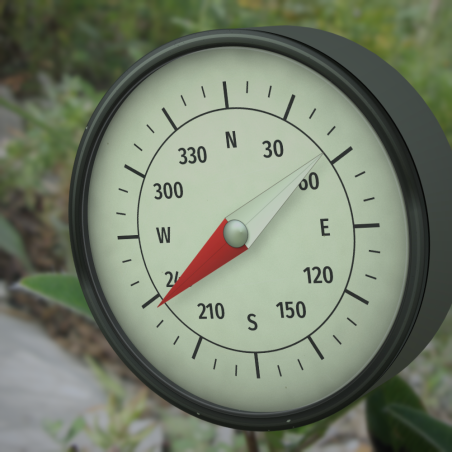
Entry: 235 (°)
